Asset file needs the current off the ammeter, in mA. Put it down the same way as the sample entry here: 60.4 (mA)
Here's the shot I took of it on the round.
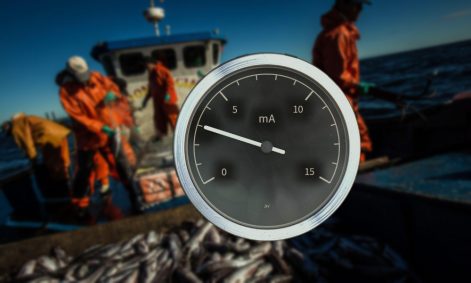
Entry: 3 (mA)
